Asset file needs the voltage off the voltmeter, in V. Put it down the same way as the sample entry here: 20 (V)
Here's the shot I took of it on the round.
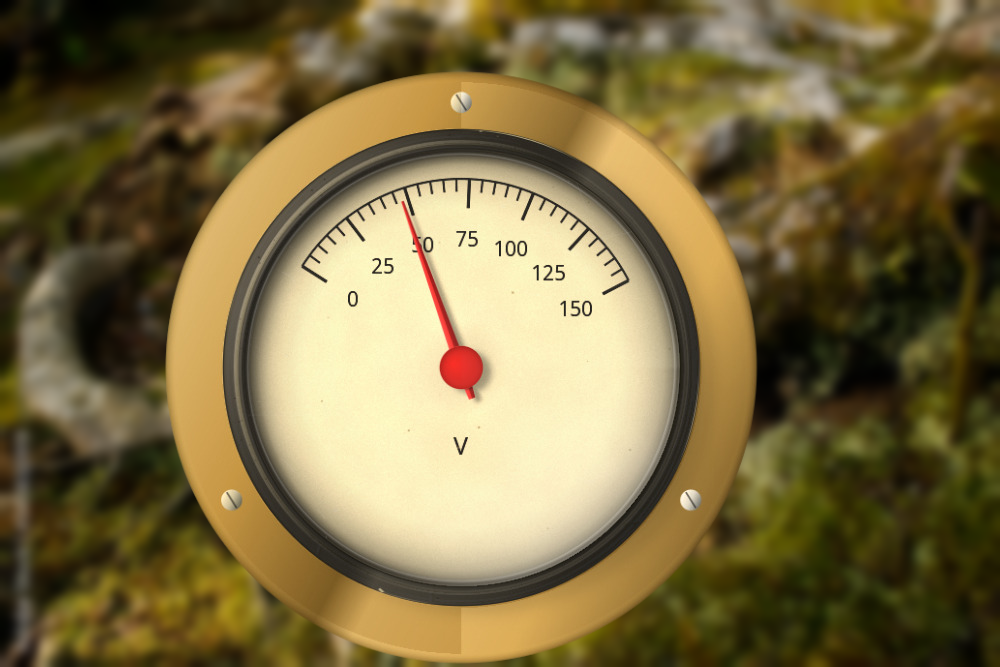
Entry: 47.5 (V)
